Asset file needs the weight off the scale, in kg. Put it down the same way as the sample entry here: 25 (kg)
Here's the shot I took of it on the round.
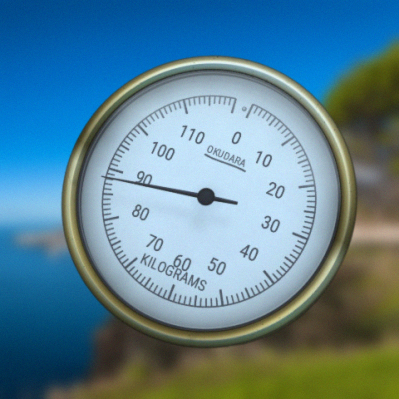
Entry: 88 (kg)
